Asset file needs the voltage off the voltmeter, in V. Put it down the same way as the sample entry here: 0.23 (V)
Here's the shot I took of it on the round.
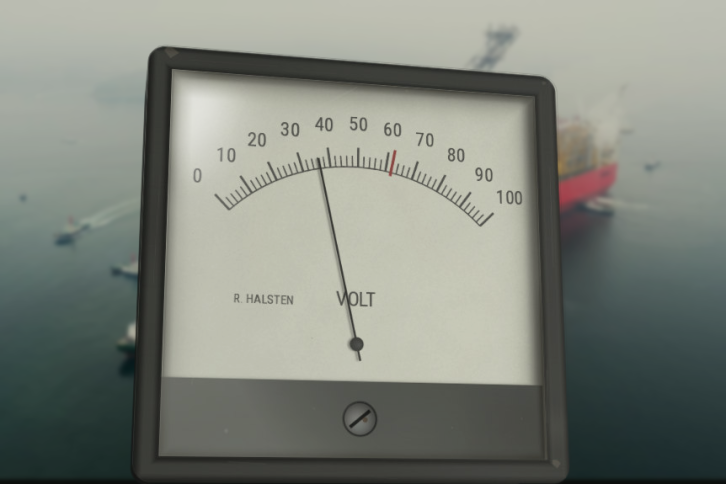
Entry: 36 (V)
